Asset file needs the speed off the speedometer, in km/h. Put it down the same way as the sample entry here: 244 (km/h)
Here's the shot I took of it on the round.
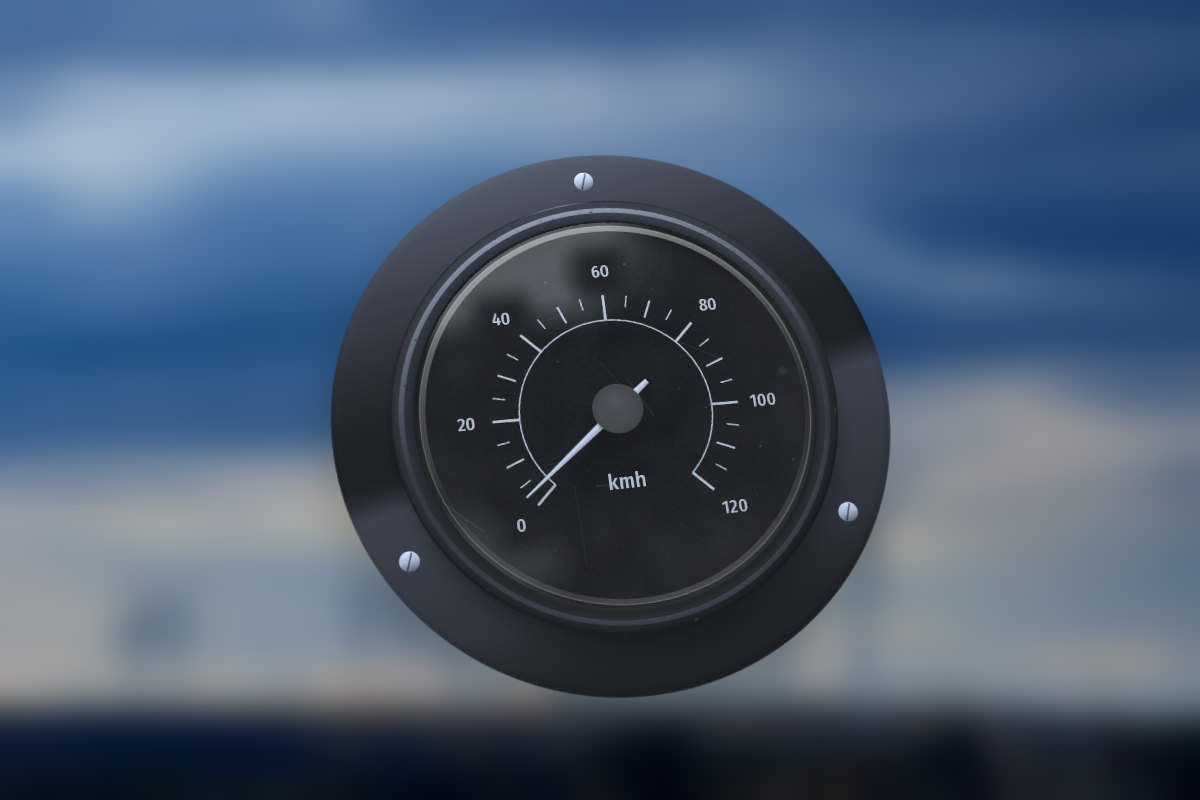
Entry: 2.5 (km/h)
